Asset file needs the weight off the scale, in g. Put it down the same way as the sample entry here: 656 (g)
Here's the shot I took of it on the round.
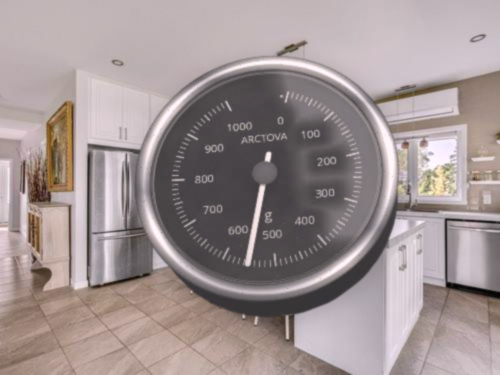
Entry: 550 (g)
